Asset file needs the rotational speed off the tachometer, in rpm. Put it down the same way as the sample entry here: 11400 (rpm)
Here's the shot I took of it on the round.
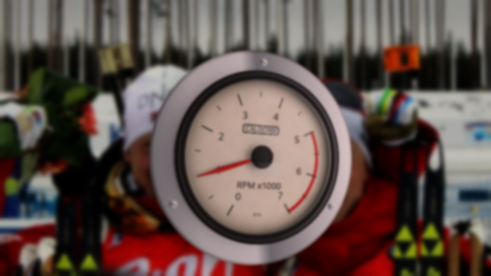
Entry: 1000 (rpm)
